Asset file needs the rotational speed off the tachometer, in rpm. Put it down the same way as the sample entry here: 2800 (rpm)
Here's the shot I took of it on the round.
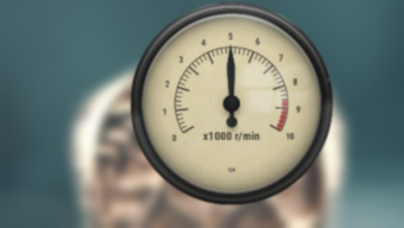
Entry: 5000 (rpm)
